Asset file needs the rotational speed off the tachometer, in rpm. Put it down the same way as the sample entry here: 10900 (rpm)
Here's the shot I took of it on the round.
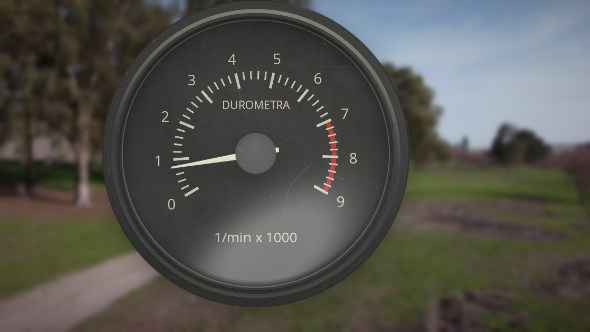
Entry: 800 (rpm)
